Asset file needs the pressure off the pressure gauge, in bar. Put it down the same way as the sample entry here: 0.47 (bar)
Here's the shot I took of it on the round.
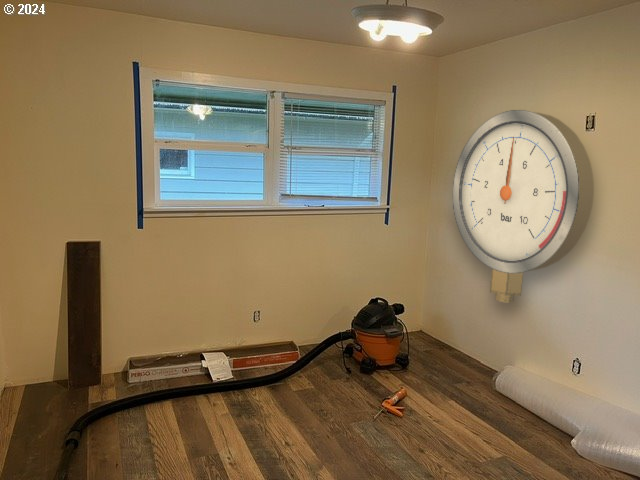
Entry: 5 (bar)
